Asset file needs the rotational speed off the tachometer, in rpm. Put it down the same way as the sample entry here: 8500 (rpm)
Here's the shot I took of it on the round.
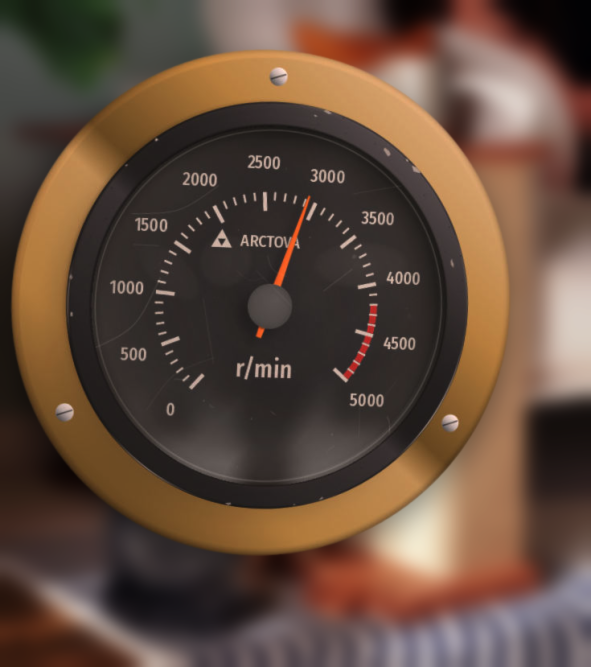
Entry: 2900 (rpm)
